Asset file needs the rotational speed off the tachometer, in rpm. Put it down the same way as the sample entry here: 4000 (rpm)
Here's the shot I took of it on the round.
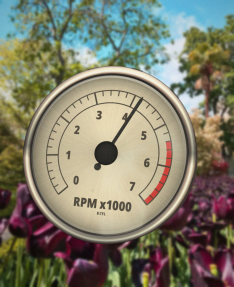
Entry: 4200 (rpm)
